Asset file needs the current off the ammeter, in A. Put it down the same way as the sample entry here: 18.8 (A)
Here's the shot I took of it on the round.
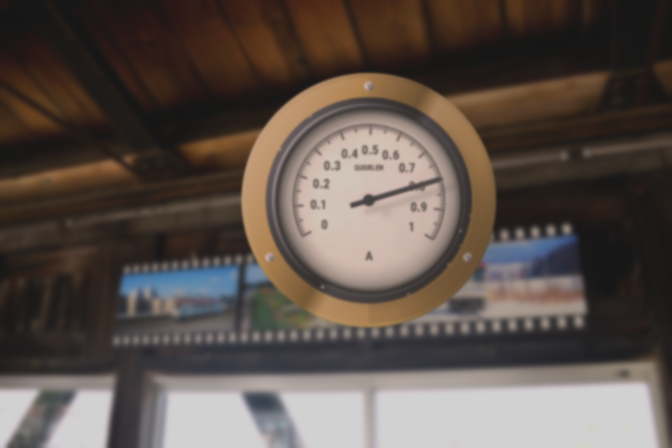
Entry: 0.8 (A)
